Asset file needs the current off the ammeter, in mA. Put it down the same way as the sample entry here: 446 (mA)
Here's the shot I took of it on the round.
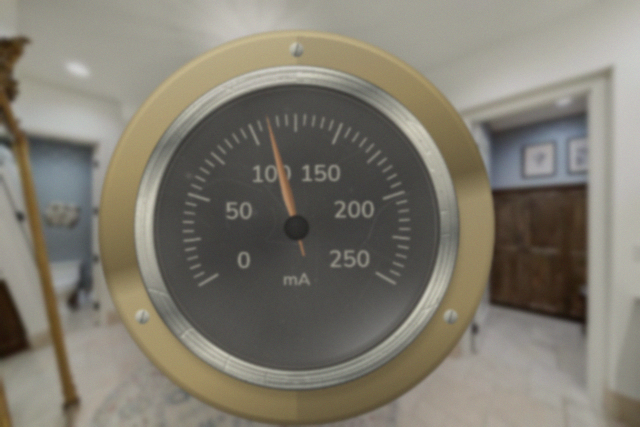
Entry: 110 (mA)
